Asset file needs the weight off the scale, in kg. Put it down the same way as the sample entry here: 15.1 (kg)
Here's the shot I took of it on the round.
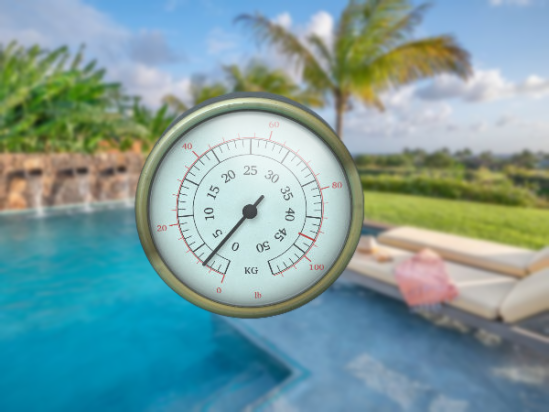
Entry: 3 (kg)
